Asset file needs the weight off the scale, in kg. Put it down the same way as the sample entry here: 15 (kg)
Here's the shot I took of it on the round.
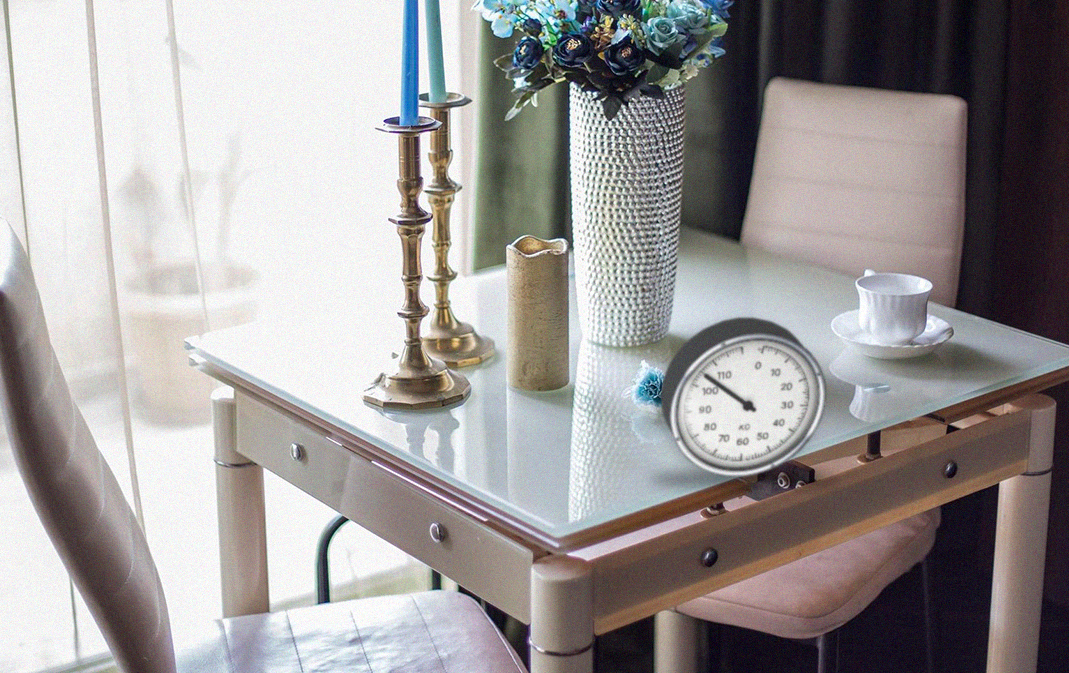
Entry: 105 (kg)
